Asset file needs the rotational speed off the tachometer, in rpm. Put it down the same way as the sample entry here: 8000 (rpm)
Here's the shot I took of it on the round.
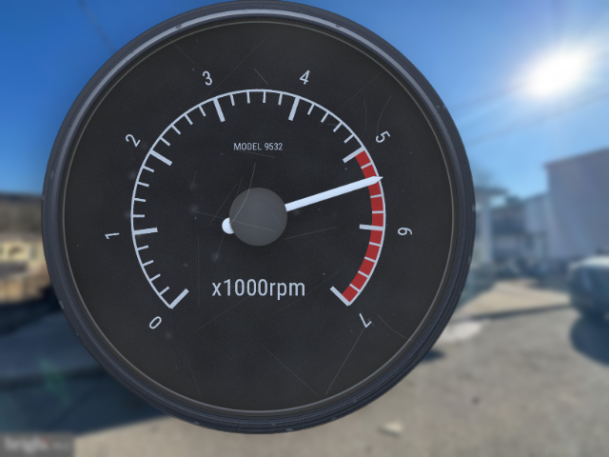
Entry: 5400 (rpm)
